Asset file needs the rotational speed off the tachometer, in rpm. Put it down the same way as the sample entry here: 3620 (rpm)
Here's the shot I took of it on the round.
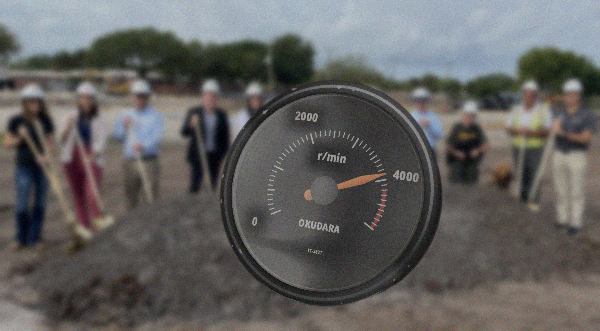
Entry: 3900 (rpm)
